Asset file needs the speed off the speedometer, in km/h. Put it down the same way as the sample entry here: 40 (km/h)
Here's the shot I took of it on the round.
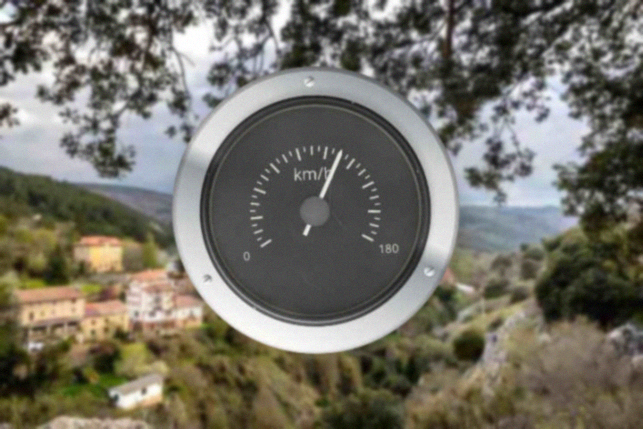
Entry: 110 (km/h)
